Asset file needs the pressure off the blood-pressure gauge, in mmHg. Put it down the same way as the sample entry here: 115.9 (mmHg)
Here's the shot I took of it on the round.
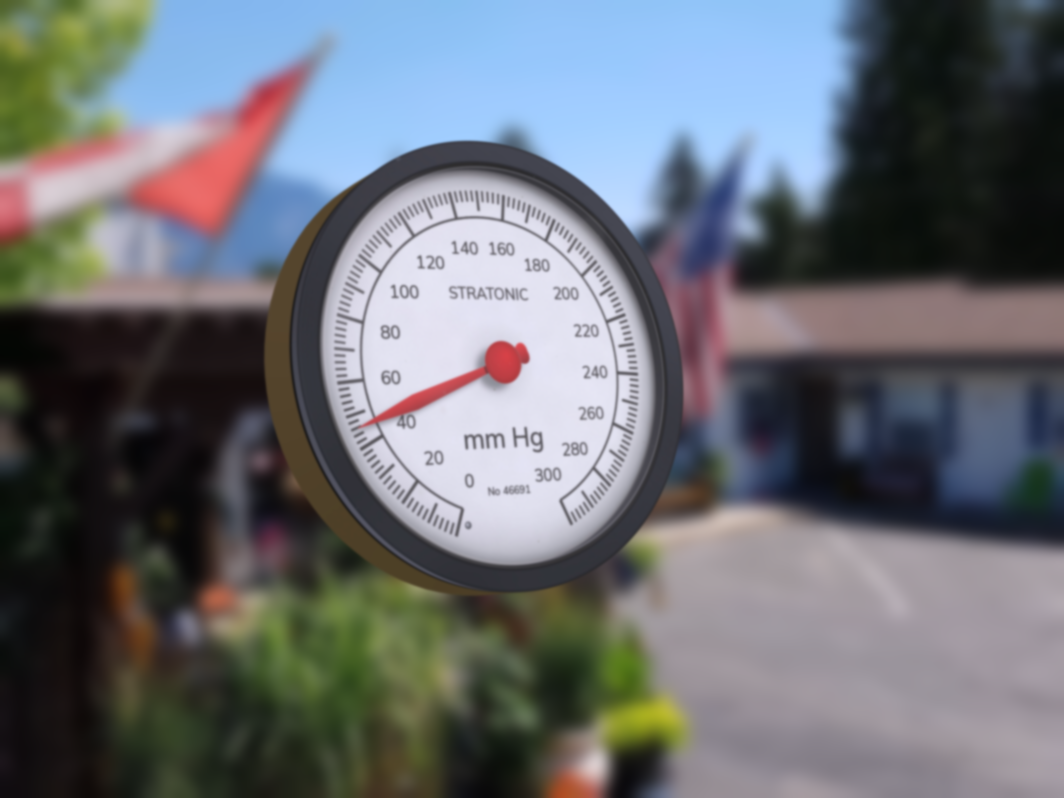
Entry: 46 (mmHg)
